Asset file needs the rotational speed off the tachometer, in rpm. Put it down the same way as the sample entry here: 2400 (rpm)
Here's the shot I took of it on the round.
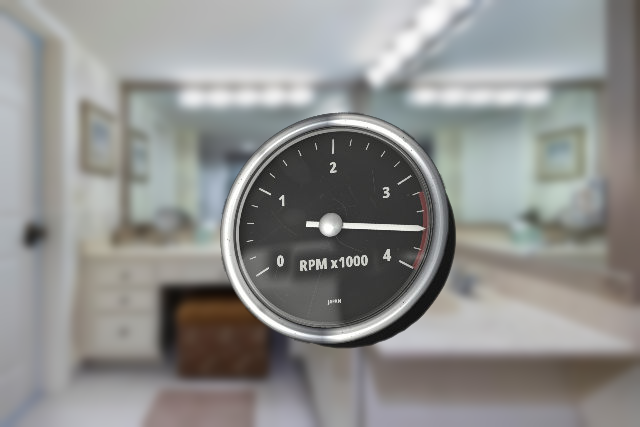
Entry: 3600 (rpm)
